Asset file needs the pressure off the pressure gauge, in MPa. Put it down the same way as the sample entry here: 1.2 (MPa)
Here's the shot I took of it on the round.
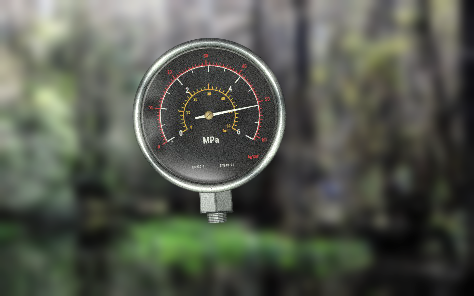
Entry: 5 (MPa)
